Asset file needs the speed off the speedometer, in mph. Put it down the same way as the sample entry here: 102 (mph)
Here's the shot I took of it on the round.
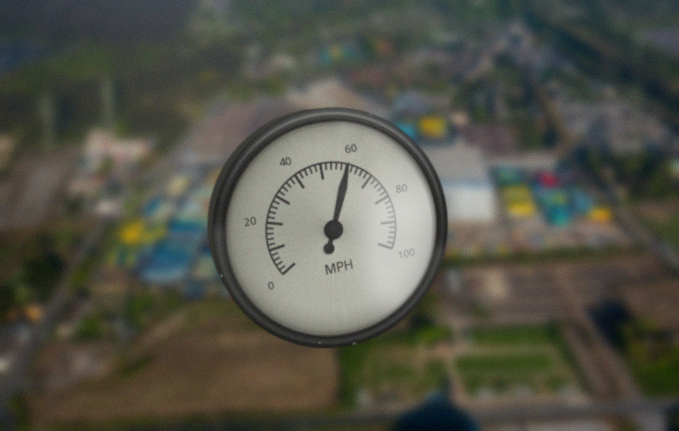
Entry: 60 (mph)
